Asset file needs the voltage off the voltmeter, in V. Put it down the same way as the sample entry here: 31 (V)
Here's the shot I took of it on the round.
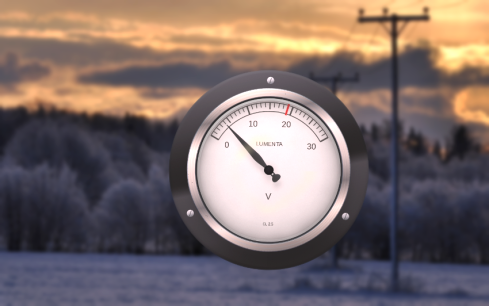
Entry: 4 (V)
